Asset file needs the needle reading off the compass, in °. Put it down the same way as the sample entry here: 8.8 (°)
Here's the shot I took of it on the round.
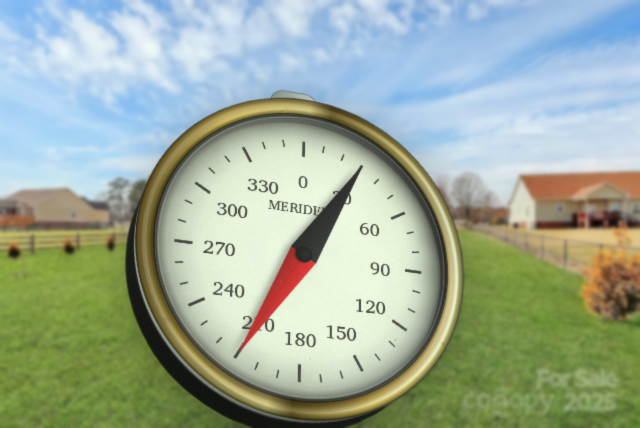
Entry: 210 (°)
